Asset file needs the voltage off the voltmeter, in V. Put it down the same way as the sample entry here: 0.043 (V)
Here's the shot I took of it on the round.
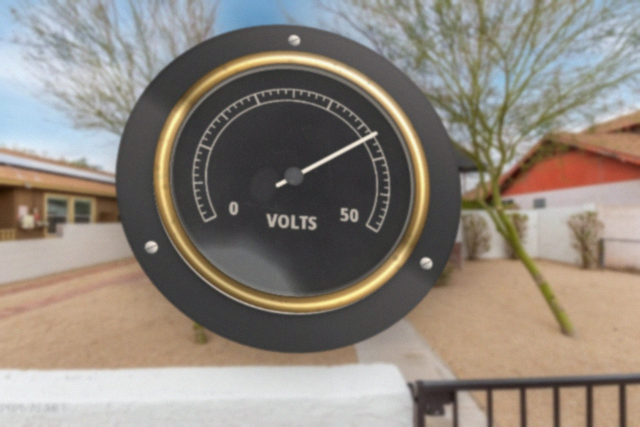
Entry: 37 (V)
